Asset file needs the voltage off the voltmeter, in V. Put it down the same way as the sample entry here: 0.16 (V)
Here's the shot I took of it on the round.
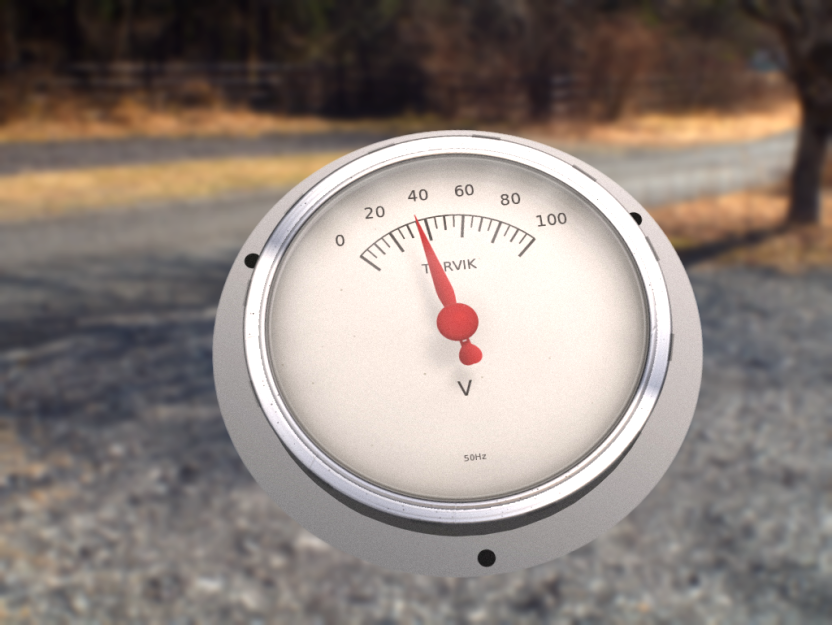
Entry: 35 (V)
